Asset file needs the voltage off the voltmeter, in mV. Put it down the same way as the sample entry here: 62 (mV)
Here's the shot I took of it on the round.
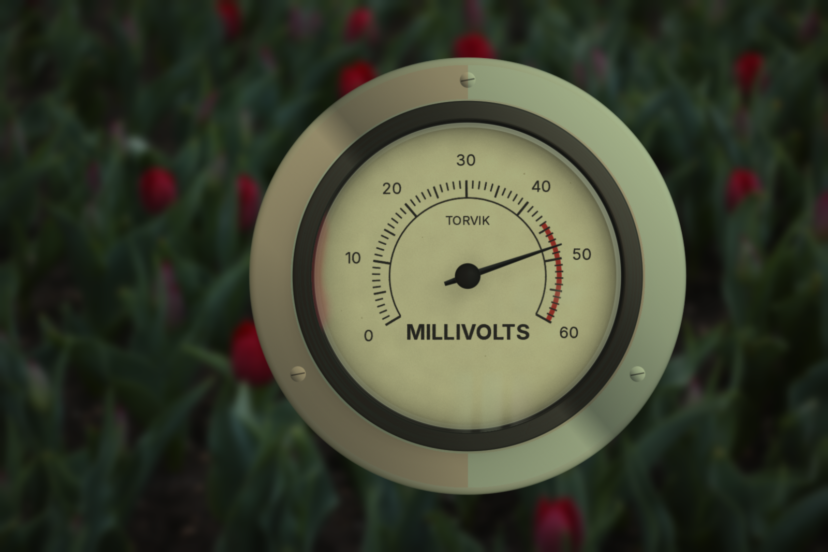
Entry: 48 (mV)
